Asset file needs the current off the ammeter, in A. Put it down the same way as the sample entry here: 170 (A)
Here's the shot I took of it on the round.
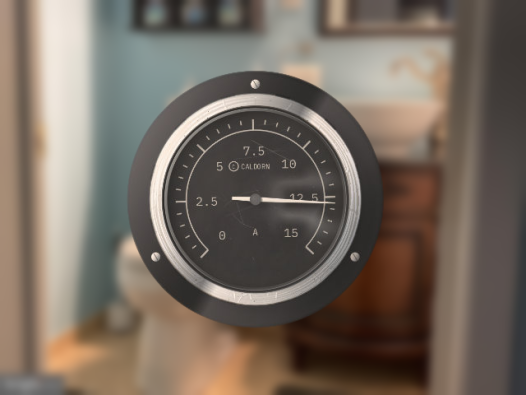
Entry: 12.75 (A)
